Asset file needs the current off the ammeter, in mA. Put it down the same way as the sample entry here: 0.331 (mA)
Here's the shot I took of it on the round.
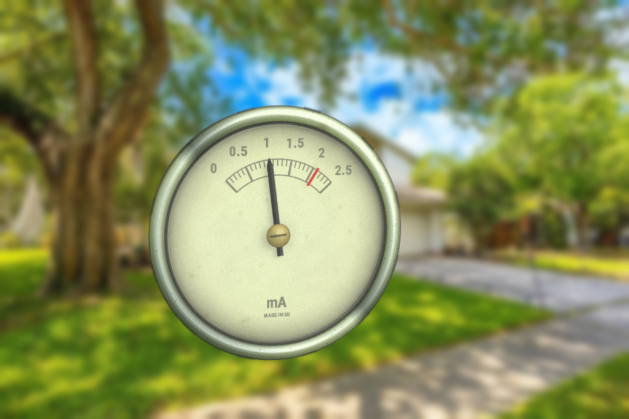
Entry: 1 (mA)
